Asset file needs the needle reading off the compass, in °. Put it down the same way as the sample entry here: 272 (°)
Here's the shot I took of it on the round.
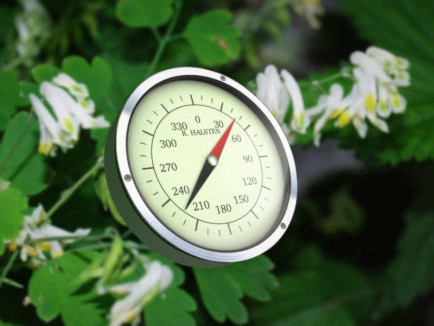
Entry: 45 (°)
